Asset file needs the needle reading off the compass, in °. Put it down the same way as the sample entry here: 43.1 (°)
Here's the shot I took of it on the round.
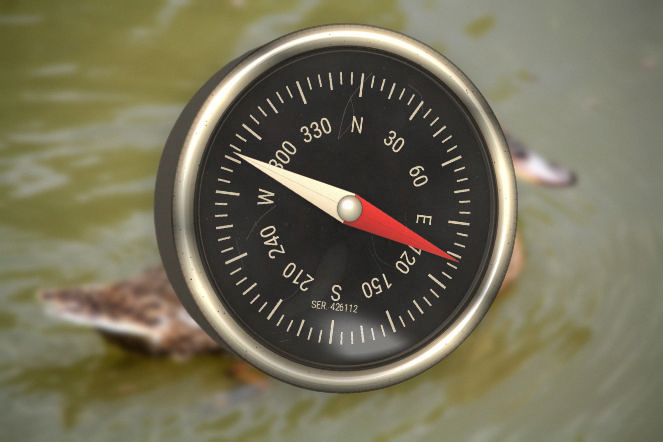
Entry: 107.5 (°)
